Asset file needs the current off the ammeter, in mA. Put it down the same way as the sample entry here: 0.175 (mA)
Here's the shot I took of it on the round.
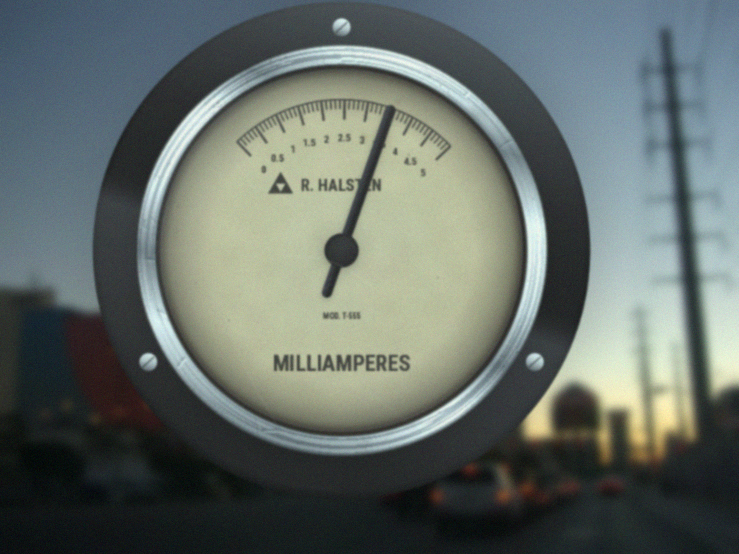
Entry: 3.5 (mA)
